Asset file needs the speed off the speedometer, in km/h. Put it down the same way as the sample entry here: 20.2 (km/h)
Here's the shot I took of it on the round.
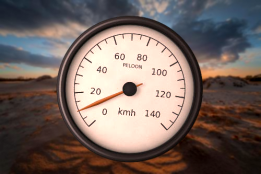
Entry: 10 (km/h)
